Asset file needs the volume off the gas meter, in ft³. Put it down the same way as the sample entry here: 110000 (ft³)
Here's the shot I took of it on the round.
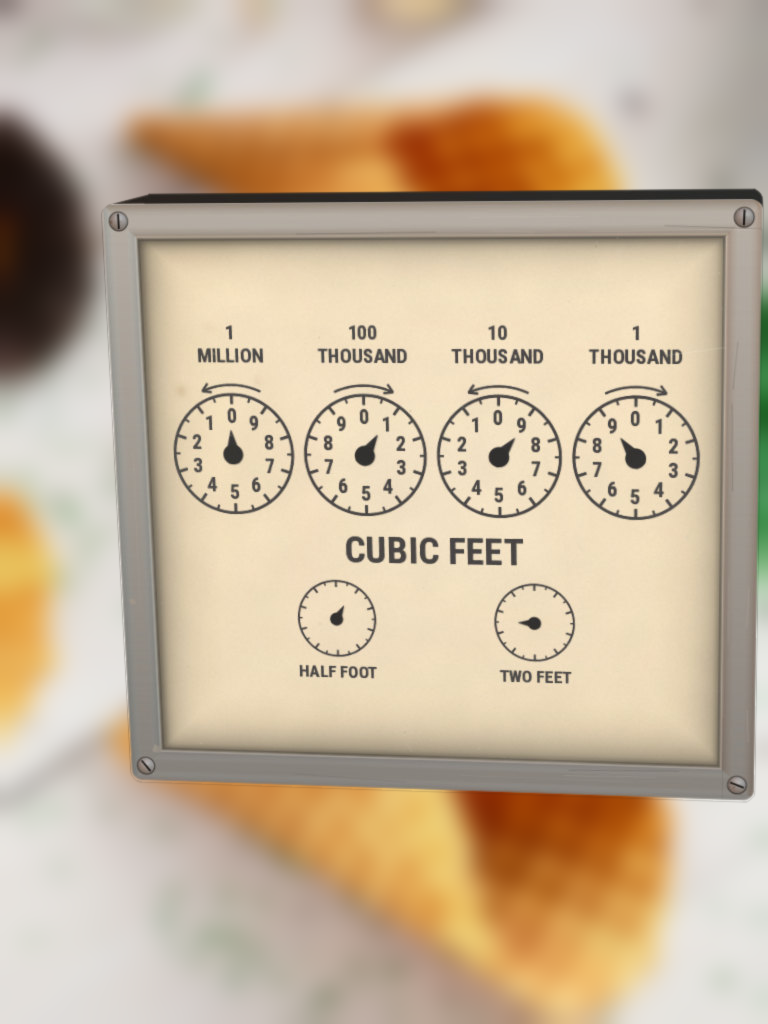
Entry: 8900 (ft³)
